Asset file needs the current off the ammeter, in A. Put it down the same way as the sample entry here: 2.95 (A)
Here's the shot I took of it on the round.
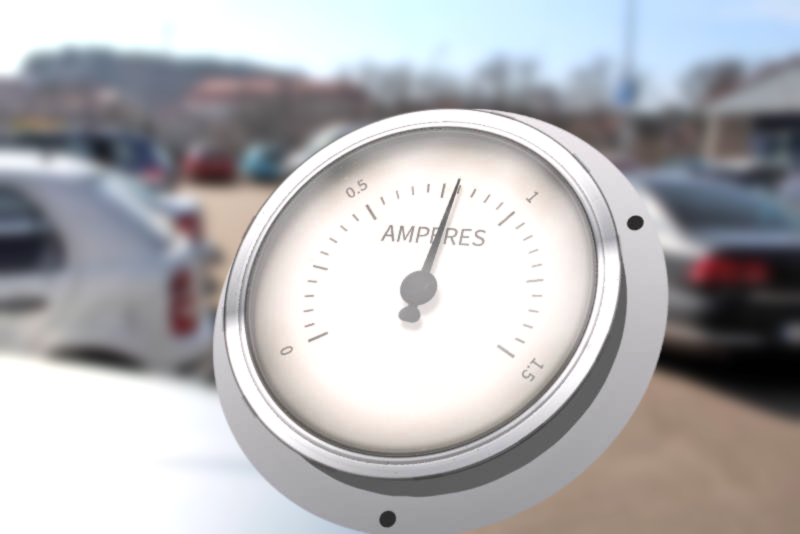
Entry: 0.8 (A)
